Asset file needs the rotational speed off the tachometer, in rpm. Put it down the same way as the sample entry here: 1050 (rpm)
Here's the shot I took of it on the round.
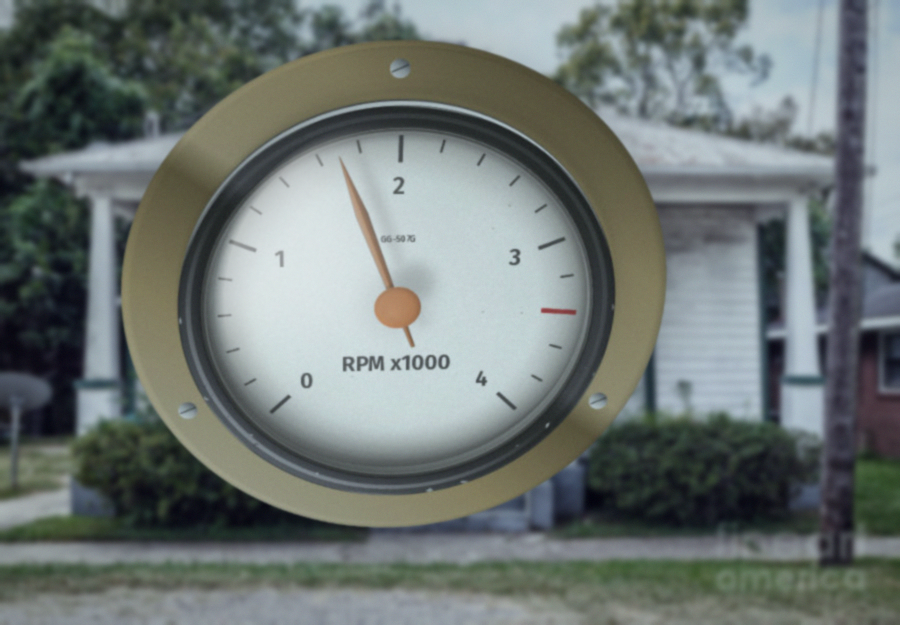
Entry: 1700 (rpm)
